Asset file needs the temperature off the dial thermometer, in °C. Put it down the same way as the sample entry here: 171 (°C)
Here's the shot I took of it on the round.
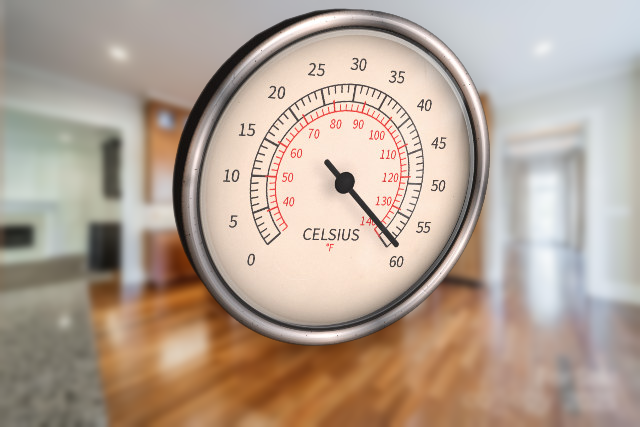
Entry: 59 (°C)
